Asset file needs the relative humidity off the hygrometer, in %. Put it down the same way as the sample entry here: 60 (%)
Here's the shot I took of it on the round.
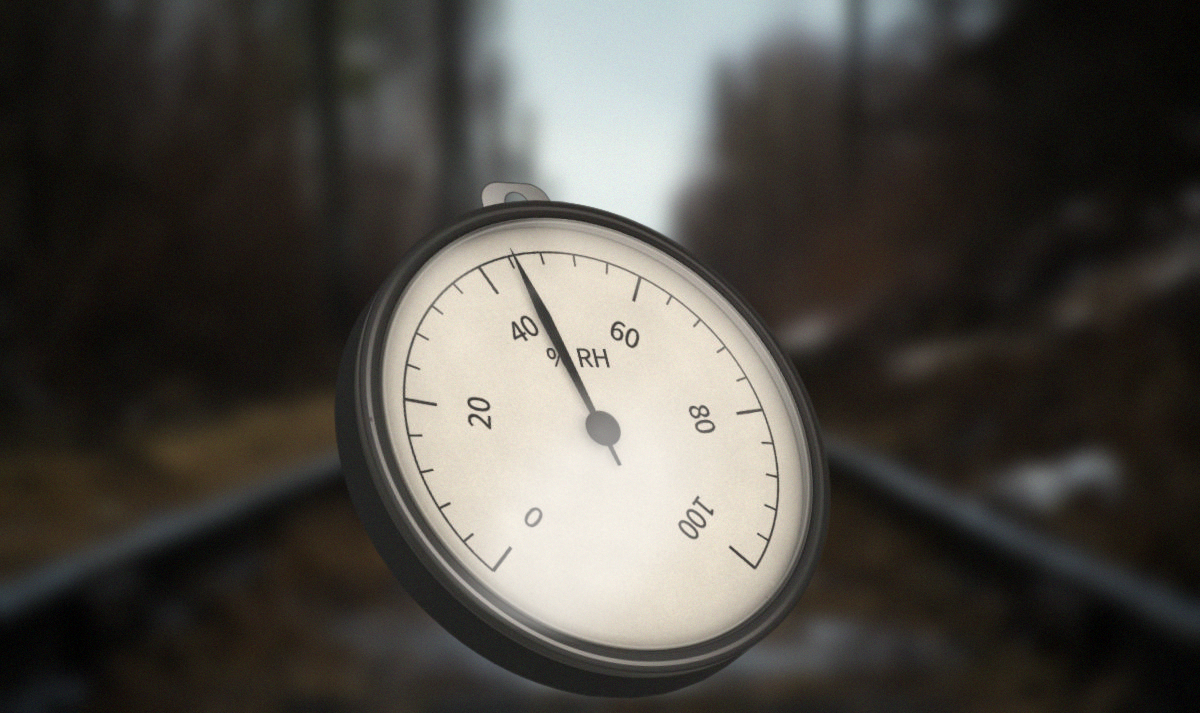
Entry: 44 (%)
